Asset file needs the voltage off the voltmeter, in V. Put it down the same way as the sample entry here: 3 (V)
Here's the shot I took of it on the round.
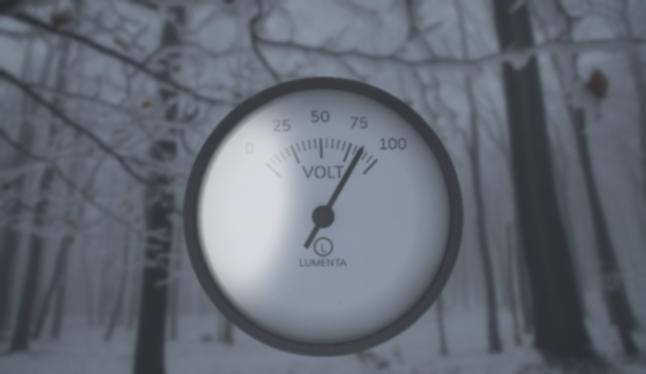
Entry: 85 (V)
